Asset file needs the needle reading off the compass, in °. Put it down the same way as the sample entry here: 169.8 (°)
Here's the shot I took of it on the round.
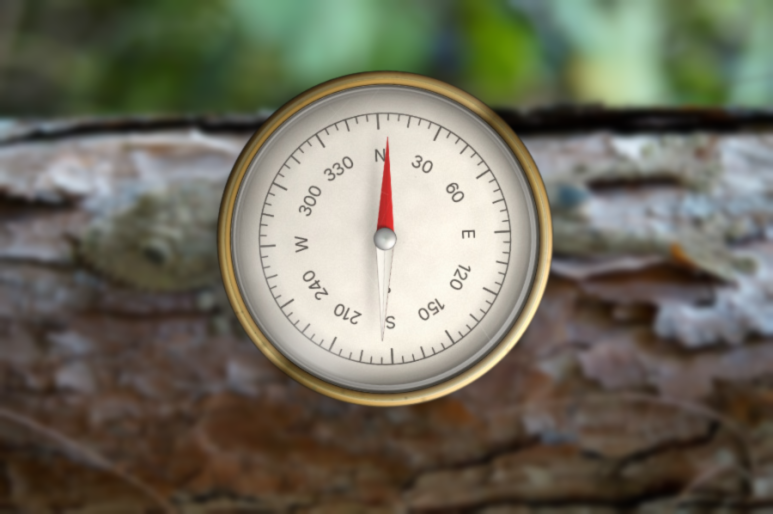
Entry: 5 (°)
